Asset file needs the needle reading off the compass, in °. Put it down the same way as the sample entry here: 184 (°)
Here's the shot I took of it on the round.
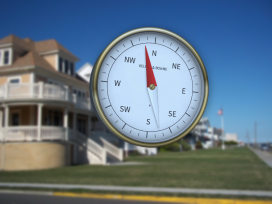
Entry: 345 (°)
